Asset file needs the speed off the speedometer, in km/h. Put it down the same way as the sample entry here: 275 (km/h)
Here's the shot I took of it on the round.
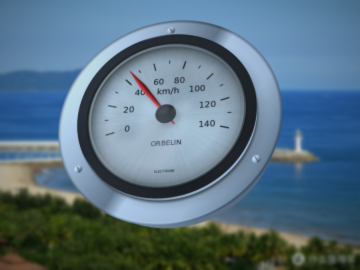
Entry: 45 (km/h)
